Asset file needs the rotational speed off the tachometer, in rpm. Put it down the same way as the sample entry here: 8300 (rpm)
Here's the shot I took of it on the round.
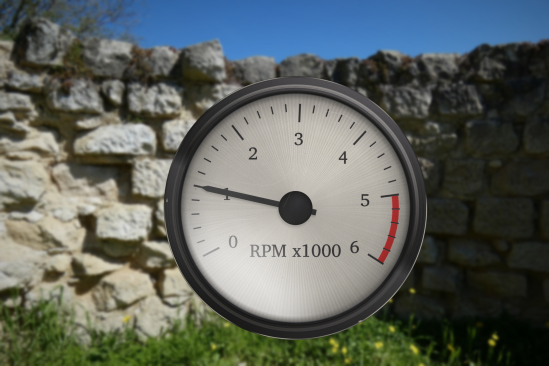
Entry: 1000 (rpm)
